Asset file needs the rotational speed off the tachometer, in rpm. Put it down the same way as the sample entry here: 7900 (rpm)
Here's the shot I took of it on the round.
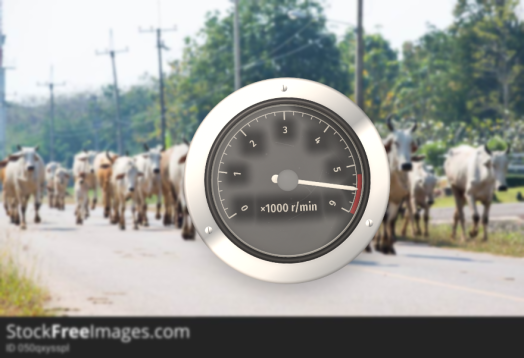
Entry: 5500 (rpm)
